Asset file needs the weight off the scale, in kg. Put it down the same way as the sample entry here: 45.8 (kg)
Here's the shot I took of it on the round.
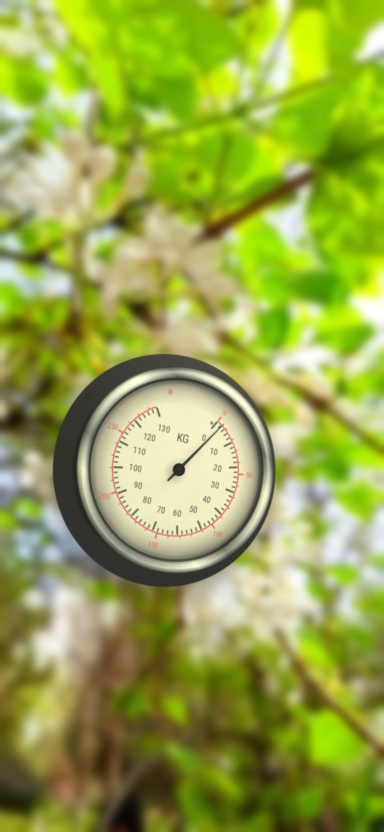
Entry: 2 (kg)
